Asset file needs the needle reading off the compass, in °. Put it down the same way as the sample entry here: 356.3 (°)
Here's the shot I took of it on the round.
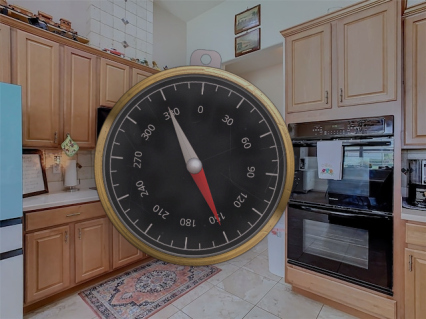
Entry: 150 (°)
